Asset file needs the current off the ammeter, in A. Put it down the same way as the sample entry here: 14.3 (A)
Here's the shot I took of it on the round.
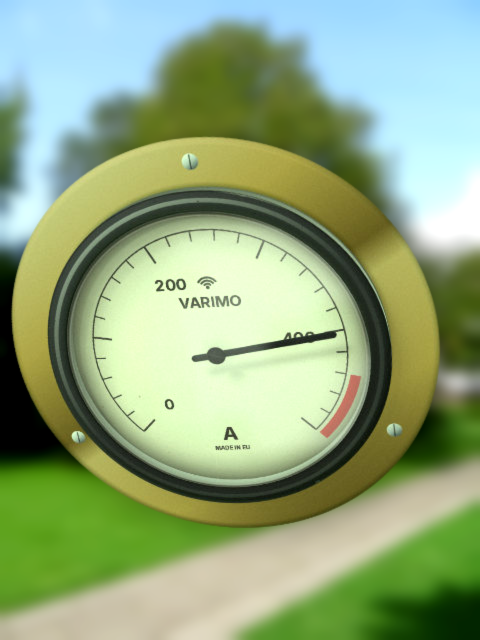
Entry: 400 (A)
